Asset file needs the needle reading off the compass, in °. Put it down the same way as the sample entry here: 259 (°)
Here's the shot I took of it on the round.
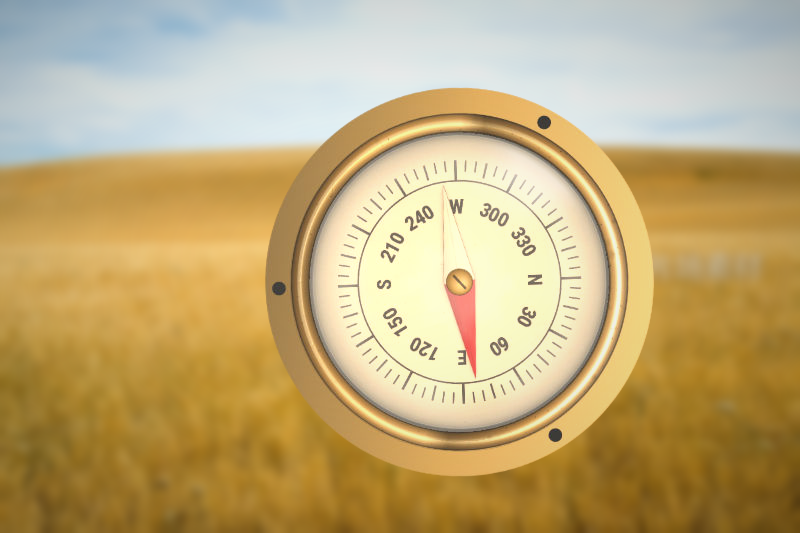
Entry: 82.5 (°)
